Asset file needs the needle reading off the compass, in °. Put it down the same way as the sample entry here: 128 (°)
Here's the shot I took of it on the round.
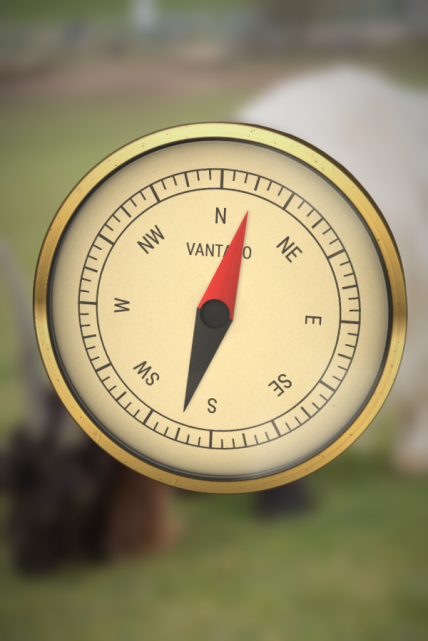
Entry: 15 (°)
